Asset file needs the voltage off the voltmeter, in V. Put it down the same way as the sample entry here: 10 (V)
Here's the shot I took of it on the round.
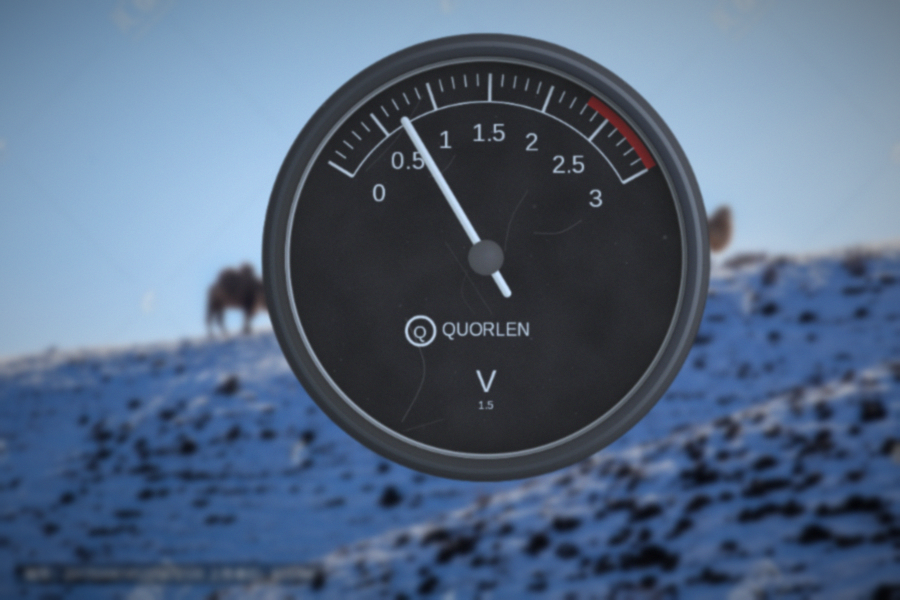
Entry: 0.7 (V)
